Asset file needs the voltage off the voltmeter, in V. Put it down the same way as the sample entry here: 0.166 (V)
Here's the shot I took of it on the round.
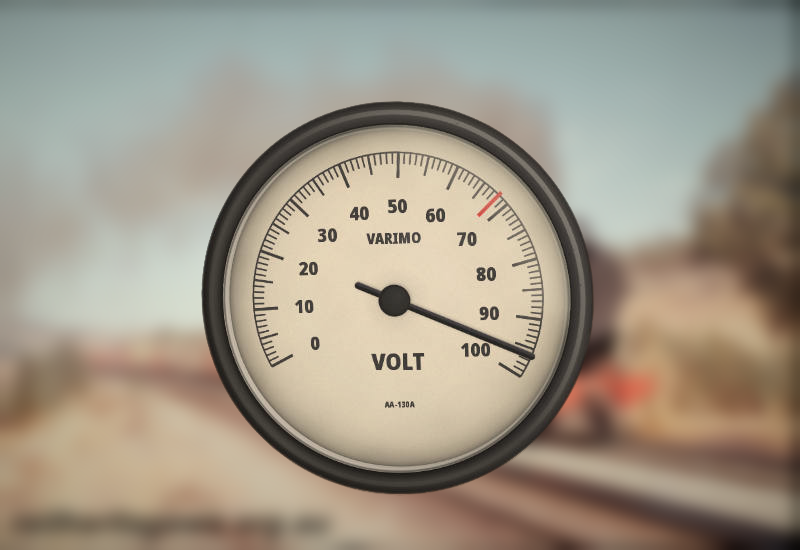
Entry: 96 (V)
